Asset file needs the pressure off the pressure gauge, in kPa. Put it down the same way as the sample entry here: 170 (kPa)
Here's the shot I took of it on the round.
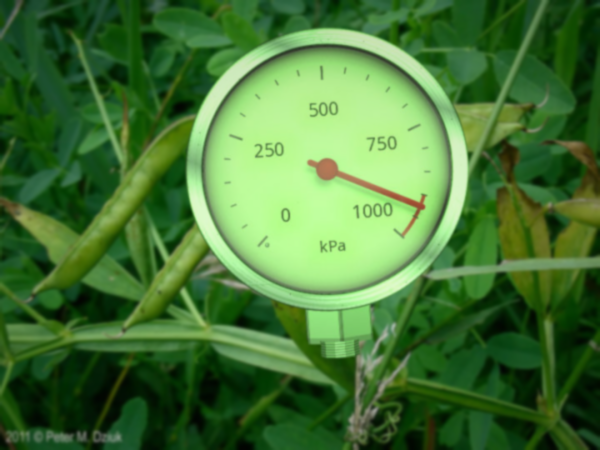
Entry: 925 (kPa)
